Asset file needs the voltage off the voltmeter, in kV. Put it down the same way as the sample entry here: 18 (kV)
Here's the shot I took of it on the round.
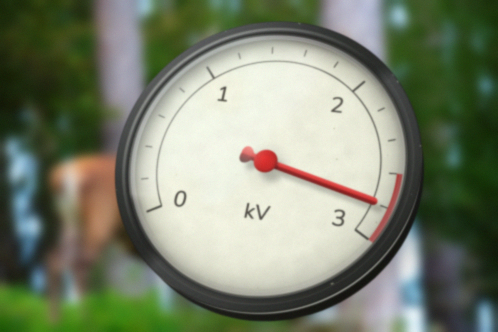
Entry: 2.8 (kV)
